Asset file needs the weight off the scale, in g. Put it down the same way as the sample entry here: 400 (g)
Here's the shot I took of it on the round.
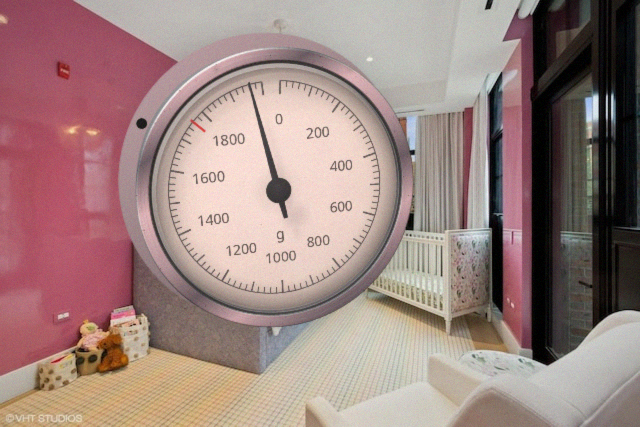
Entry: 1960 (g)
